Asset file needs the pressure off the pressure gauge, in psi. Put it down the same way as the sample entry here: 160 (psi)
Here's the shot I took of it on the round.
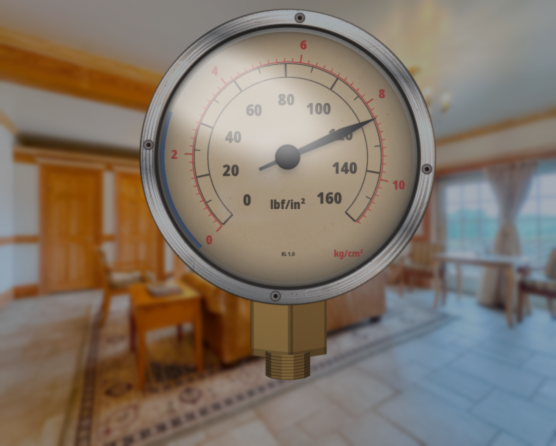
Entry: 120 (psi)
